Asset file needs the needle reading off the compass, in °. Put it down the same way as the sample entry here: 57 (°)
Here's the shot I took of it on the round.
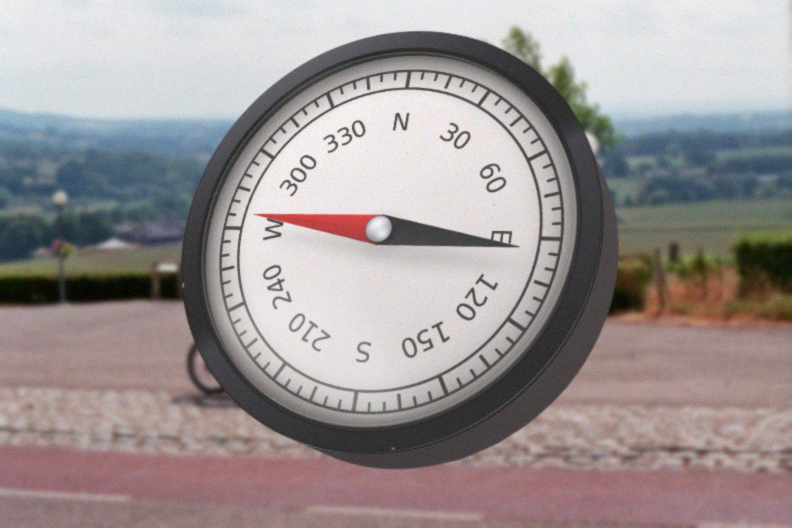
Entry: 275 (°)
